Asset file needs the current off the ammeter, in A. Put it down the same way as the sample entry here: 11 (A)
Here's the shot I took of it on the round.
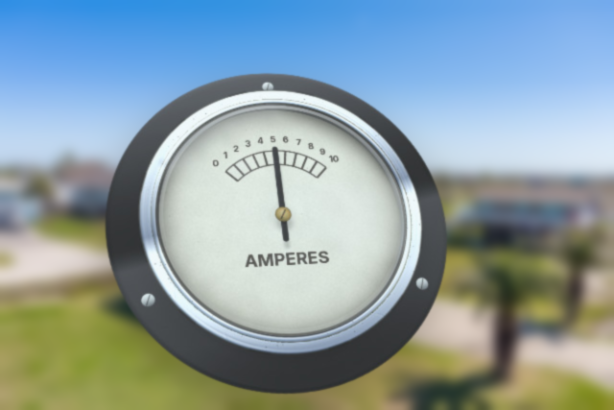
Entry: 5 (A)
